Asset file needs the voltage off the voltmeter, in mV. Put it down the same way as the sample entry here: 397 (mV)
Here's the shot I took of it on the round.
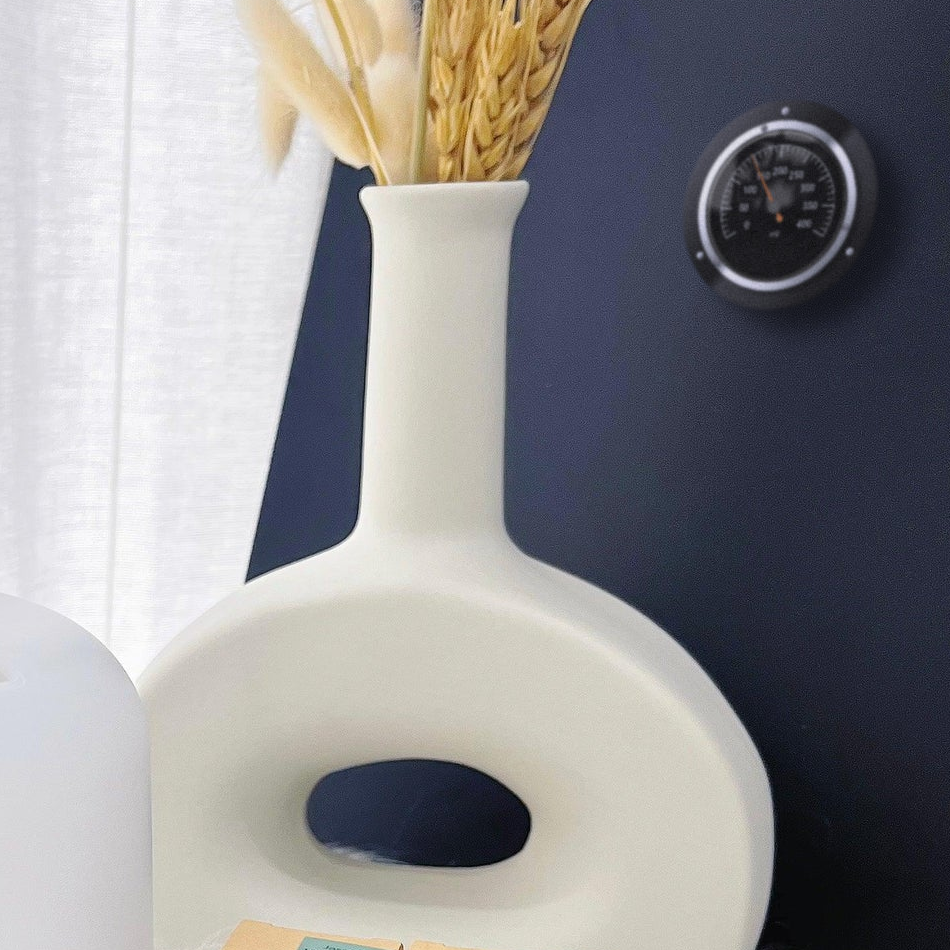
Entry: 150 (mV)
